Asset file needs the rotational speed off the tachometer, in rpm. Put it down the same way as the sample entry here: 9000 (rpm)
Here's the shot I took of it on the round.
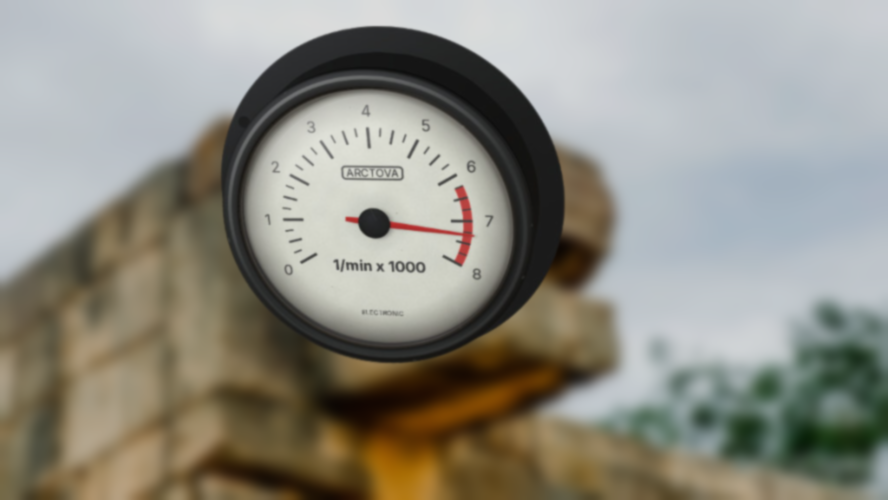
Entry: 7250 (rpm)
